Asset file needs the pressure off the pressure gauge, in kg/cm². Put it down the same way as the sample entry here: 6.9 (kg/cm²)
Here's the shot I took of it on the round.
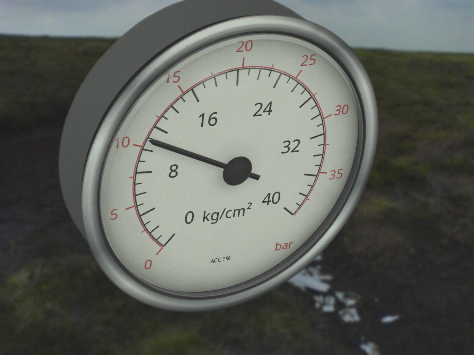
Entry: 11 (kg/cm²)
